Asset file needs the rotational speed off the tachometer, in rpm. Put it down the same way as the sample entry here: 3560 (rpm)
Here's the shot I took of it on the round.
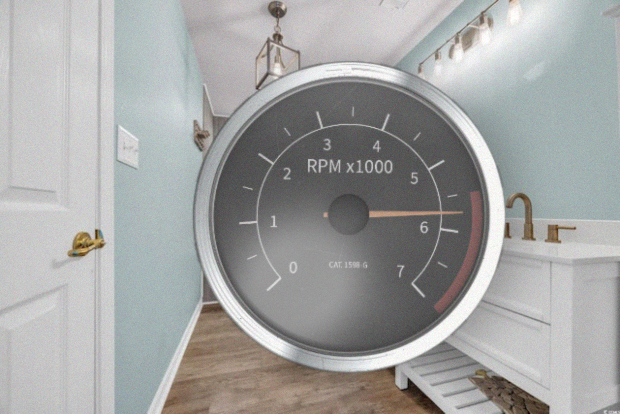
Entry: 5750 (rpm)
